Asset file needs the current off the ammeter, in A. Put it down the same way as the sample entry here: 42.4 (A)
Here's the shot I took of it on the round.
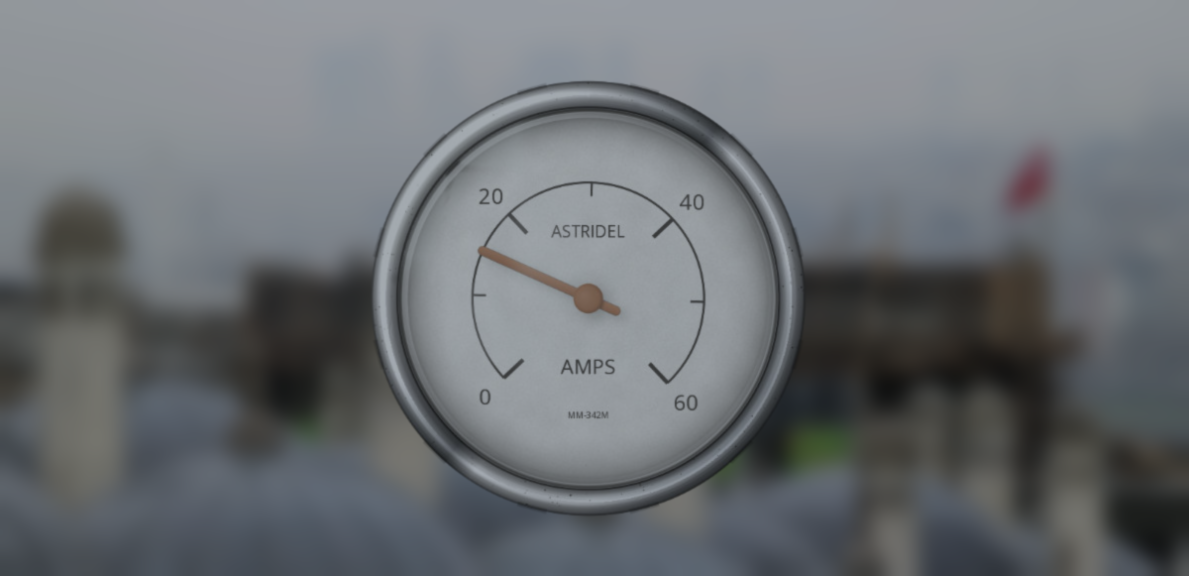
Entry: 15 (A)
